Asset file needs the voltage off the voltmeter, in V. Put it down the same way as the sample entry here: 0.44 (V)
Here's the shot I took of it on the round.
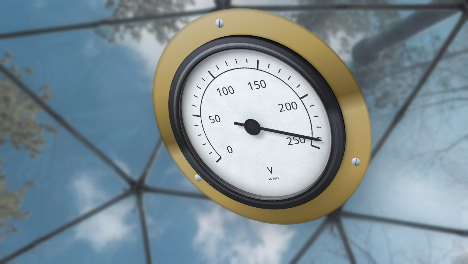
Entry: 240 (V)
